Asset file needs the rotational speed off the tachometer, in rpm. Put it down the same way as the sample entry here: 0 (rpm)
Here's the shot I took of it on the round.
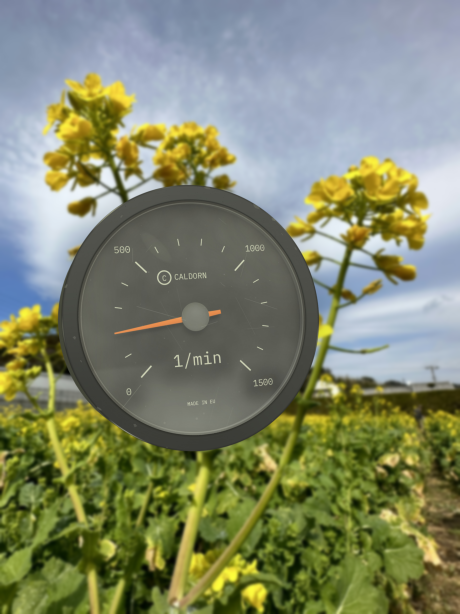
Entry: 200 (rpm)
